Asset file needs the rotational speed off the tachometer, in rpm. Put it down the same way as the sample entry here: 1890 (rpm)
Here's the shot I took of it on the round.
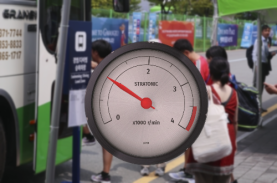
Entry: 1000 (rpm)
